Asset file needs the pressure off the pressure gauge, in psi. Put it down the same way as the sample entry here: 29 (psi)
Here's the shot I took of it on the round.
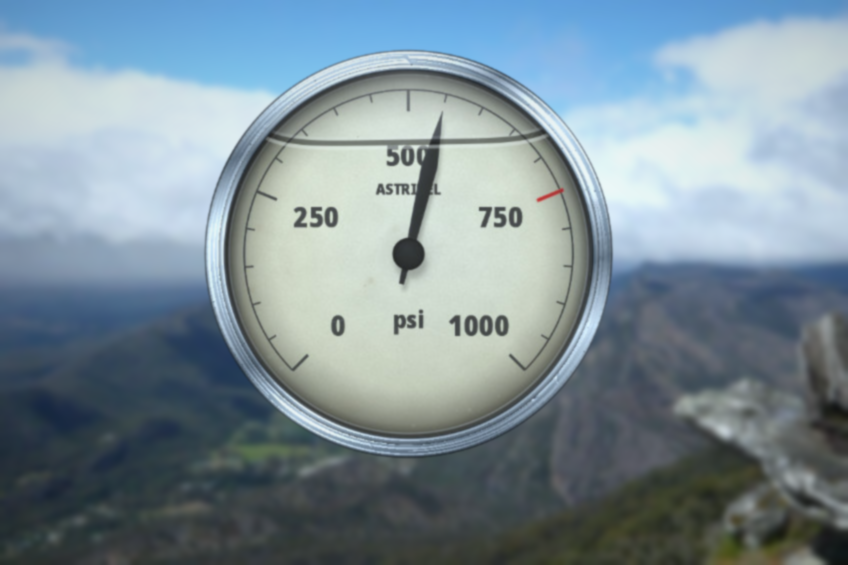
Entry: 550 (psi)
